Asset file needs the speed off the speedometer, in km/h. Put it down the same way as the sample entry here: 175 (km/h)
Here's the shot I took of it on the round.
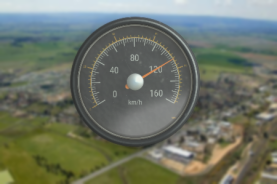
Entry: 120 (km/h)
